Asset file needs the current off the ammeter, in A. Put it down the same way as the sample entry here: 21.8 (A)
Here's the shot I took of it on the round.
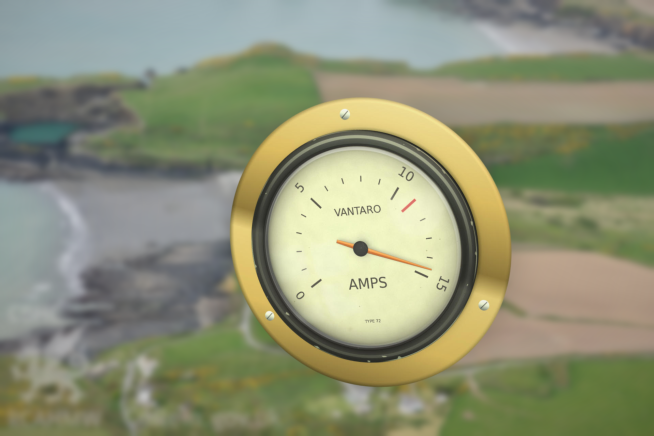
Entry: 14.5 (A)
